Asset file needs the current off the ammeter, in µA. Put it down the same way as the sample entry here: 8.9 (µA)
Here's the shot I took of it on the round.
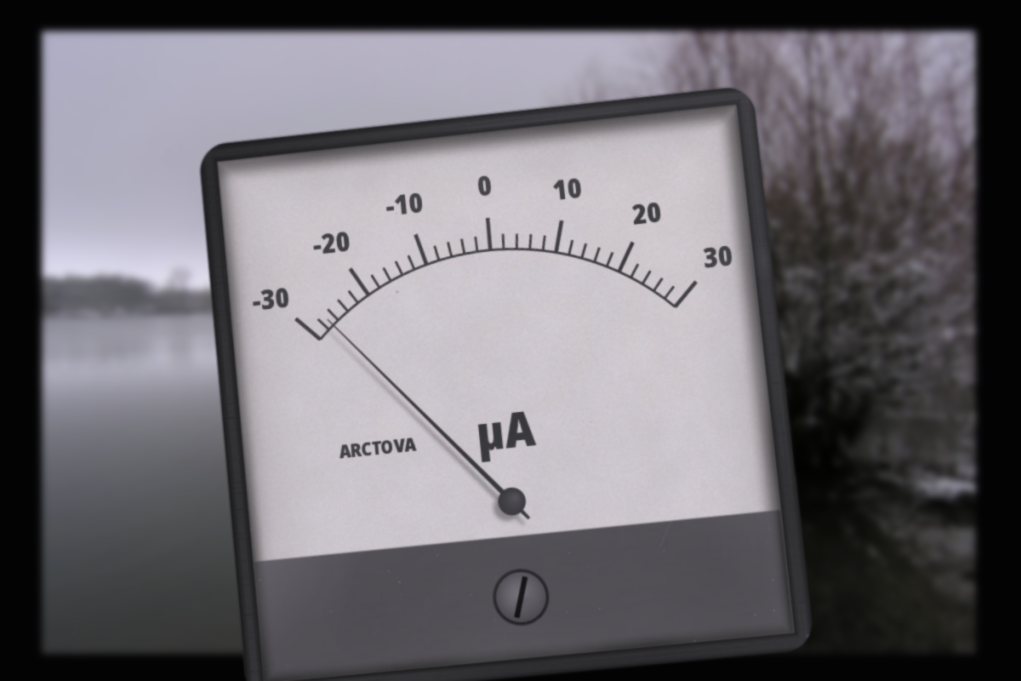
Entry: -27 (µA)
